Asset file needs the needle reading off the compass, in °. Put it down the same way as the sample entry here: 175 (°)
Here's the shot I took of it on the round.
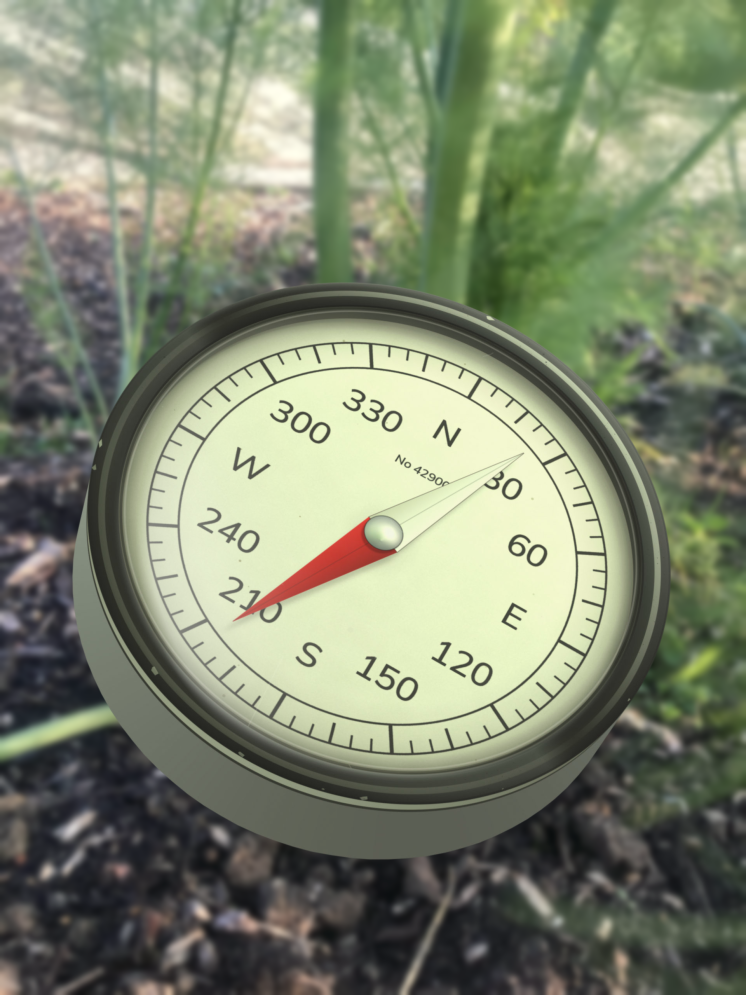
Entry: 205 (°)
